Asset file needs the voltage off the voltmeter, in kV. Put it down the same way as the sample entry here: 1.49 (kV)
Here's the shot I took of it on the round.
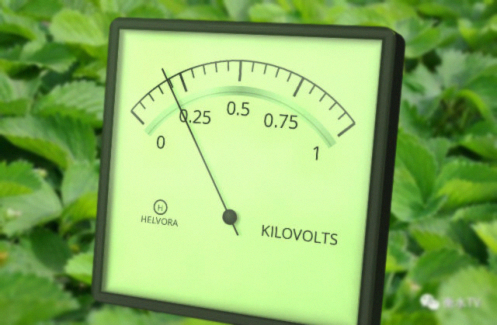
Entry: 0.2 (kV)
